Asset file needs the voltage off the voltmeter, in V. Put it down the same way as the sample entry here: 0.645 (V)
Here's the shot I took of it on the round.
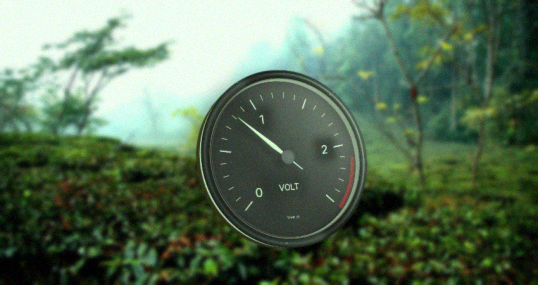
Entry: 0.8 (V)
